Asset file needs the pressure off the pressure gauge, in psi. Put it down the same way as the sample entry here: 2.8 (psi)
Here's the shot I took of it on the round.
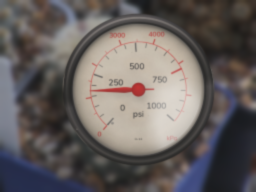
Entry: 175 (psi)
